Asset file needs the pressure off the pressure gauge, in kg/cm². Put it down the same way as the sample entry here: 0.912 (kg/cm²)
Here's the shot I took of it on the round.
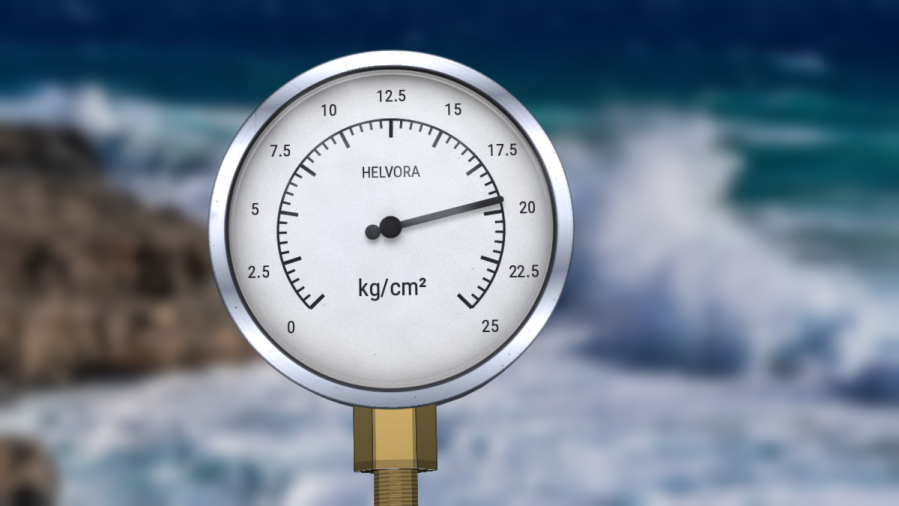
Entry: 19.5 (kg/cm²)
